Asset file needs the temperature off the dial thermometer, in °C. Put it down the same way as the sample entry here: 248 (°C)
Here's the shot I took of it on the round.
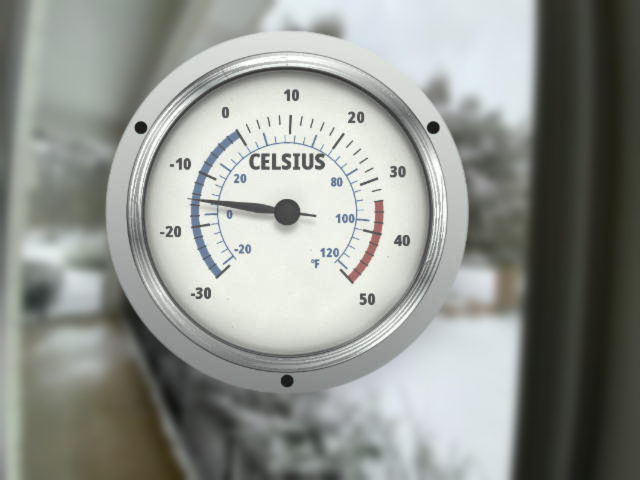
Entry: -15 (°C)
